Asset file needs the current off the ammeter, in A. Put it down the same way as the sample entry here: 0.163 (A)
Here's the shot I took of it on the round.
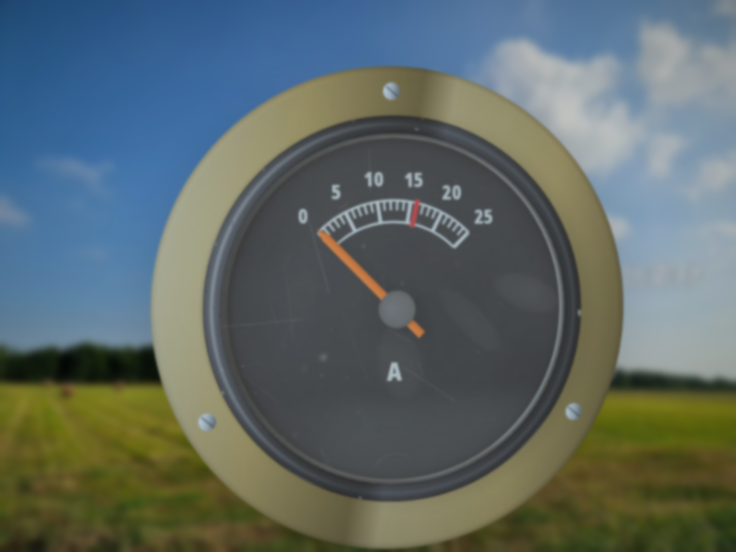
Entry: 0 (A)
